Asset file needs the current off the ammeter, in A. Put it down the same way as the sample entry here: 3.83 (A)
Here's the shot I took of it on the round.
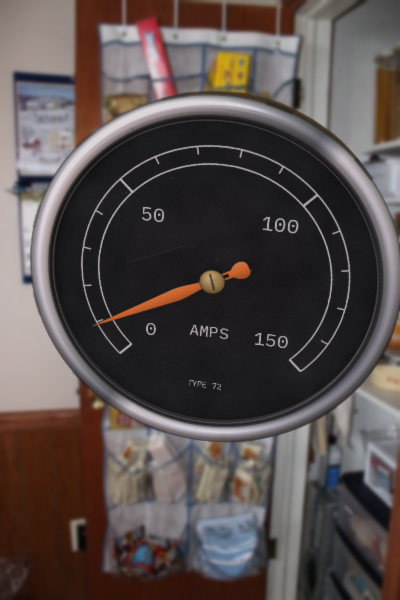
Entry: 10 (A)
